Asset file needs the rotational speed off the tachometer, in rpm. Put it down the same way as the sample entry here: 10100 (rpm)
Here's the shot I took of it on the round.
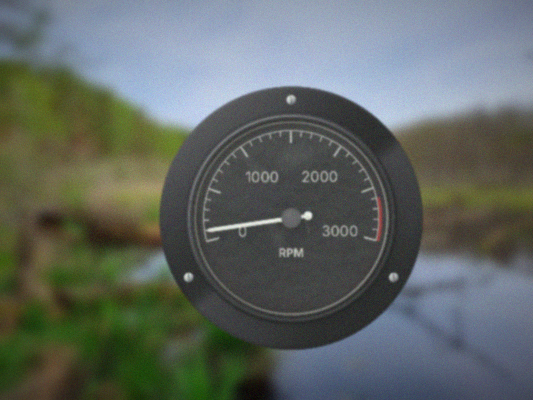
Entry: 100 (rpm)
